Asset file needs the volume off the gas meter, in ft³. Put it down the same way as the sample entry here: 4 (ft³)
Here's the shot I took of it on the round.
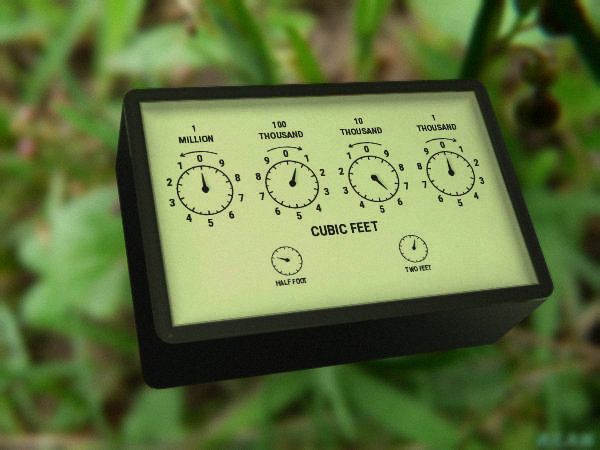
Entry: 6000 (ft³)
